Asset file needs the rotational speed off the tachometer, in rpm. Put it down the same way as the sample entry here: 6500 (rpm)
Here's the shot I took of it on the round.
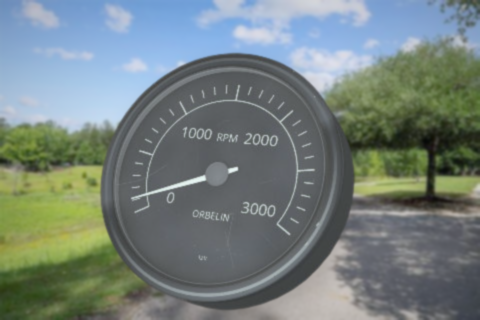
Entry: 100 (rpm)
